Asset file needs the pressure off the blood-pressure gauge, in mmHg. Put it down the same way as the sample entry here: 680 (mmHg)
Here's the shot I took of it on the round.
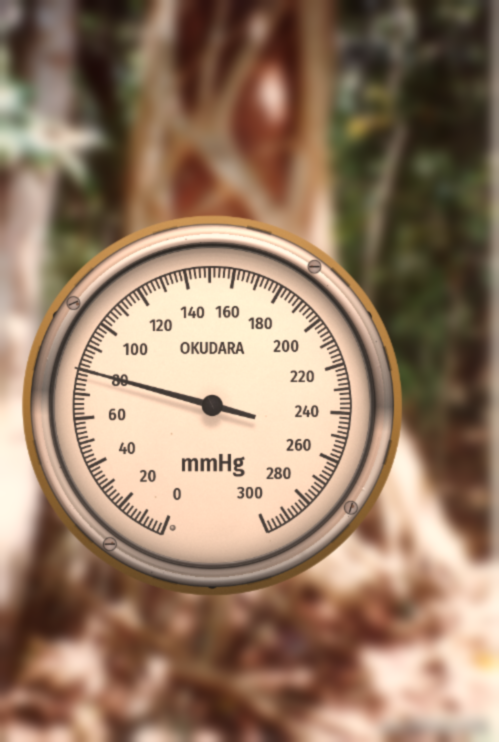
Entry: 80 (mmHg)
